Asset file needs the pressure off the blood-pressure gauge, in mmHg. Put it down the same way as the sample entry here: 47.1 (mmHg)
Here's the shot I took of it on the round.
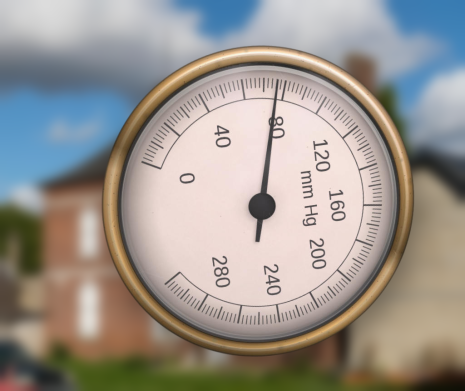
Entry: 76 (mmHg)
